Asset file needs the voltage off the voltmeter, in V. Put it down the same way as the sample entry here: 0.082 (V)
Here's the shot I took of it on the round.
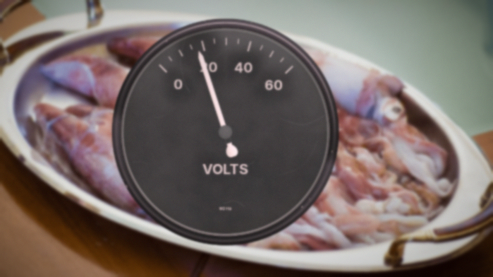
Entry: 17.5 (V)
